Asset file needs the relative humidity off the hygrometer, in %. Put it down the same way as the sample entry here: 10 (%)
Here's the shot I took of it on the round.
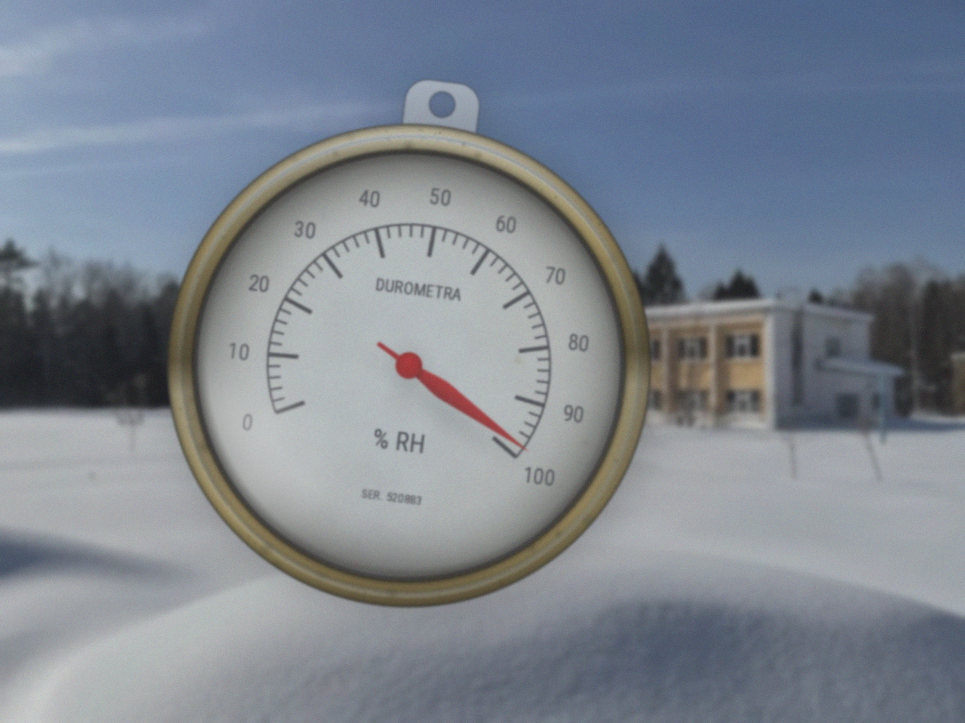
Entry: 98 (%)
